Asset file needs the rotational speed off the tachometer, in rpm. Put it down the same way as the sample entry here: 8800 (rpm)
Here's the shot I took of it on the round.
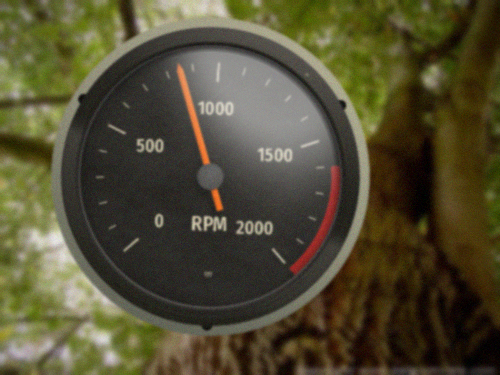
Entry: 850 (rpm)
